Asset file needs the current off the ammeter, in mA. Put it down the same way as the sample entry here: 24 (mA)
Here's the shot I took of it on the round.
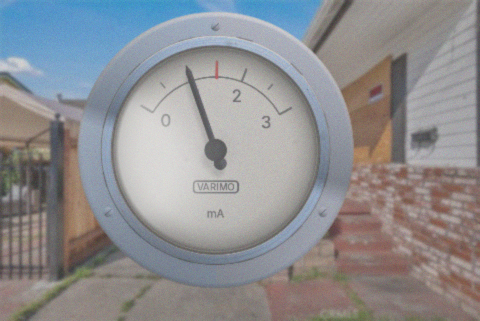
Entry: 1 (mA)
